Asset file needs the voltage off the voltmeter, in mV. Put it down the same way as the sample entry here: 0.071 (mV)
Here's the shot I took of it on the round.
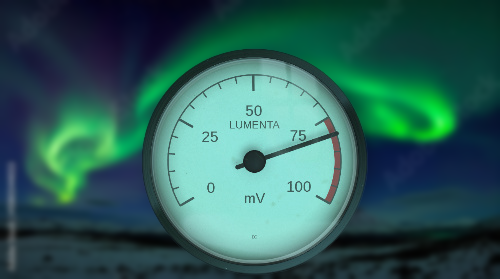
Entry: 80 (mV)
